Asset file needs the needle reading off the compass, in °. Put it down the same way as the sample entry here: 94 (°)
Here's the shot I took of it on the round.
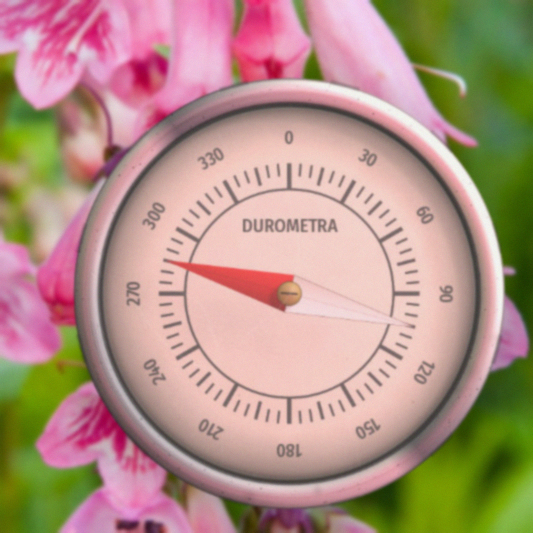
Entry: 285 (°)
